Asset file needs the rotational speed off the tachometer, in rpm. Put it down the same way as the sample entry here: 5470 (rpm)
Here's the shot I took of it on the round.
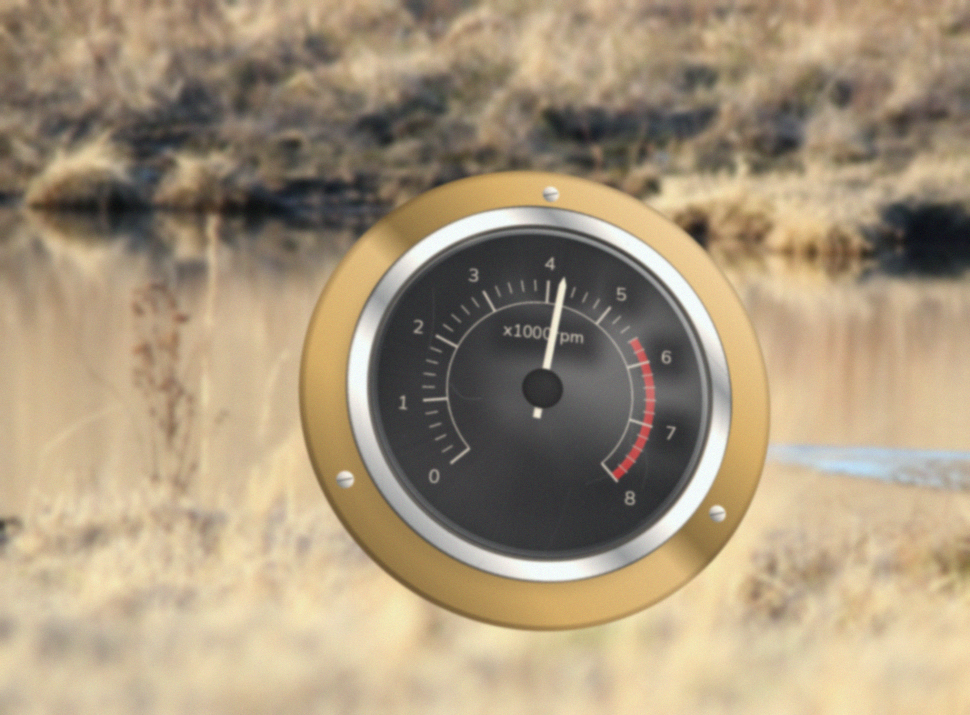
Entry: 4200 (rpm)
